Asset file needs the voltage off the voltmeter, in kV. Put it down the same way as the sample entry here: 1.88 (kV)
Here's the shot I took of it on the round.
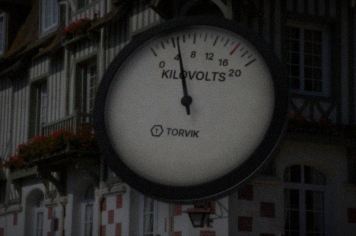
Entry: 5 (kV)
